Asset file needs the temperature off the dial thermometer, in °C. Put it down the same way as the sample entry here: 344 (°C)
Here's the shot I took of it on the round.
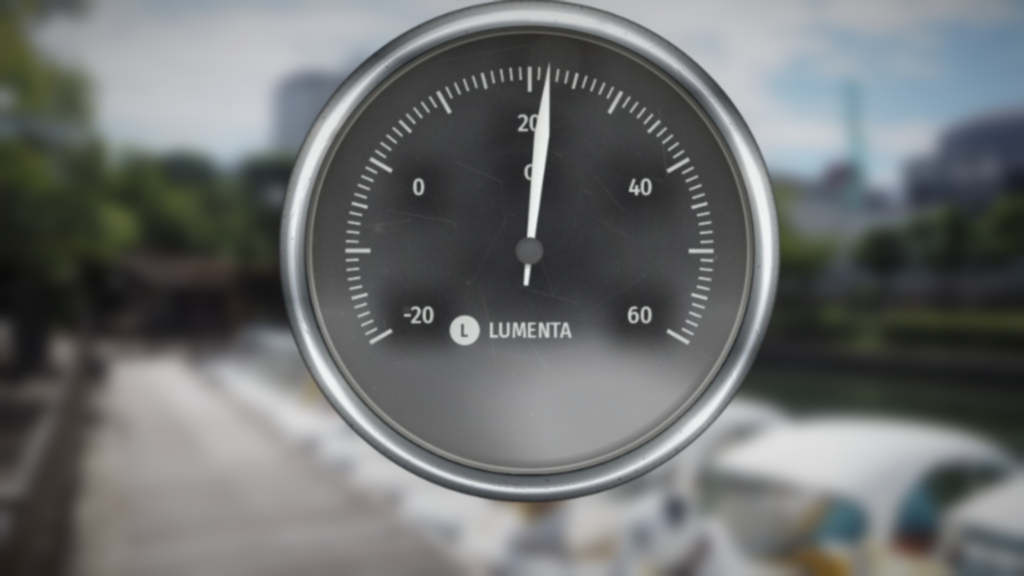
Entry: 22 (°C)
